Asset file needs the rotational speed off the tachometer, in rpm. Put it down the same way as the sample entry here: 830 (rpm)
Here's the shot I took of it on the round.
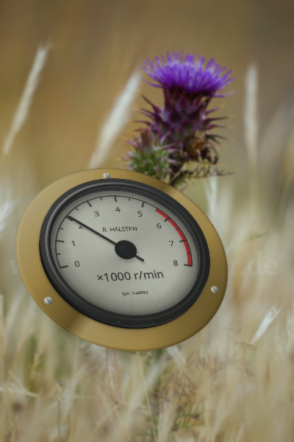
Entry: 2000 (rpm)
